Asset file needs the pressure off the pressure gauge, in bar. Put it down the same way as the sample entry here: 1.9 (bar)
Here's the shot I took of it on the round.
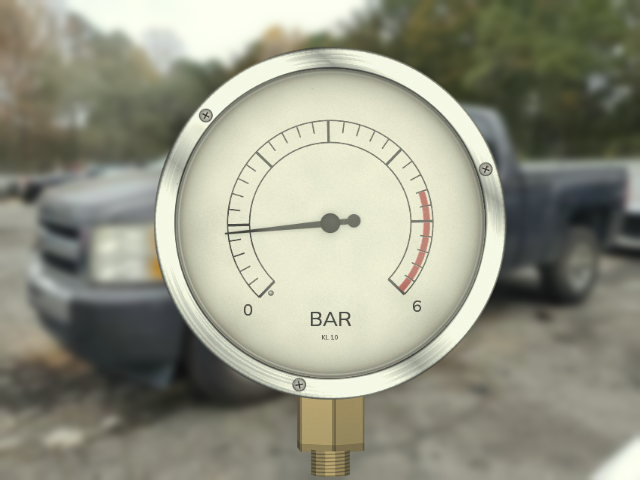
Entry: 0.9 (bar)
